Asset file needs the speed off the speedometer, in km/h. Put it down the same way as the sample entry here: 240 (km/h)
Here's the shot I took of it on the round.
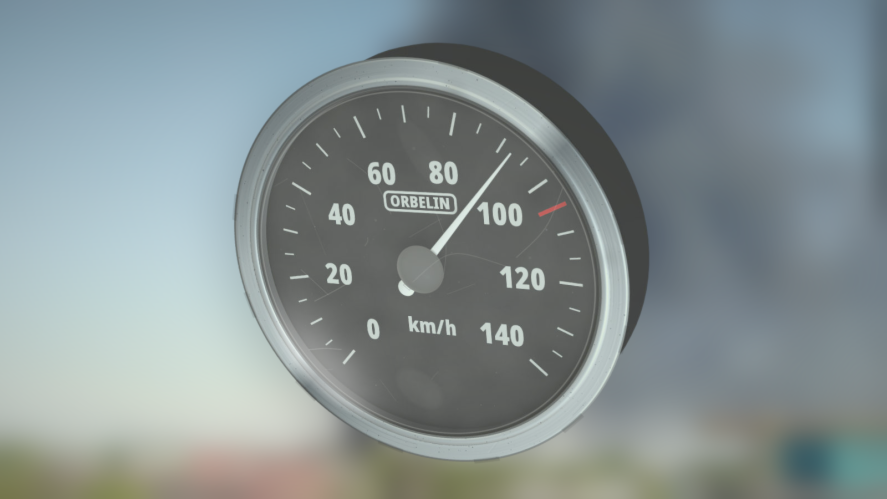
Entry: 92.5 (km/h)
